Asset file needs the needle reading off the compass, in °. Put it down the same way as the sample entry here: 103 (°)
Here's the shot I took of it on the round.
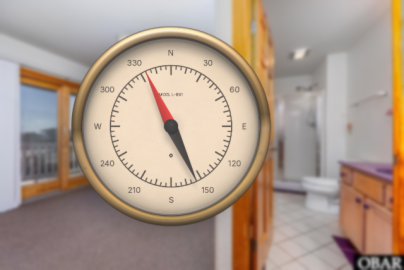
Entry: 335 (°)
